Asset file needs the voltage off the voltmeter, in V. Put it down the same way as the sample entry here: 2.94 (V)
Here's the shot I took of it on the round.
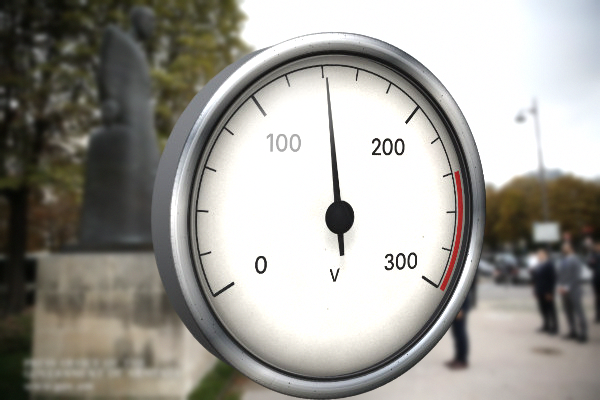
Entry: 140 (V)
